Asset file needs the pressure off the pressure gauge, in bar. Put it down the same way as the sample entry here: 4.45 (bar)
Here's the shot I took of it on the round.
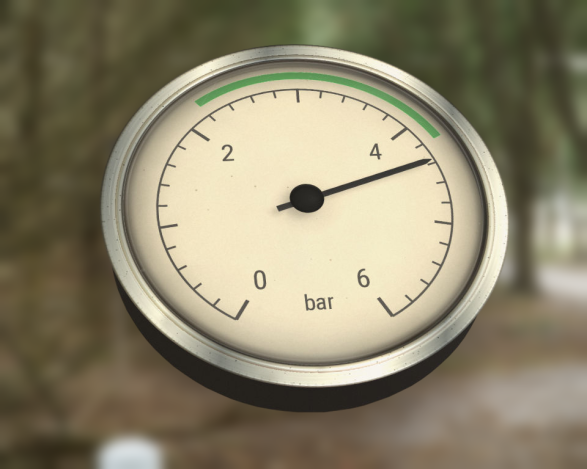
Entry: 4.4 (bar)
